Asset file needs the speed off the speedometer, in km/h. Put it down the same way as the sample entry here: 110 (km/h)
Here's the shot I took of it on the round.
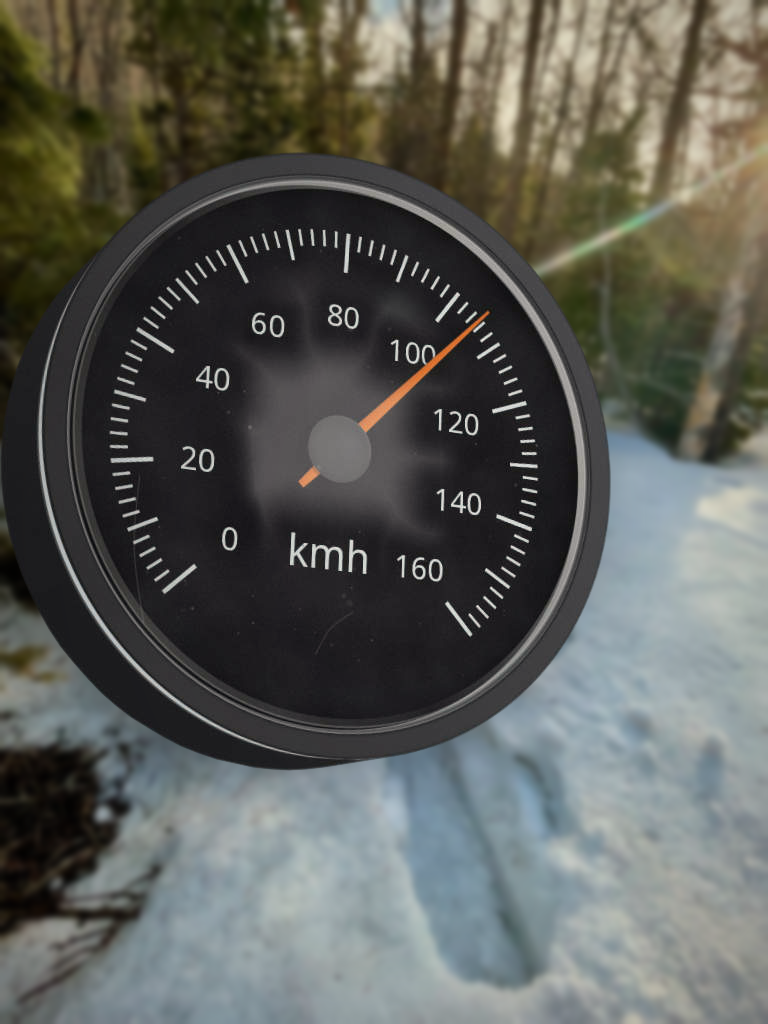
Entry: 105 (km/h)
